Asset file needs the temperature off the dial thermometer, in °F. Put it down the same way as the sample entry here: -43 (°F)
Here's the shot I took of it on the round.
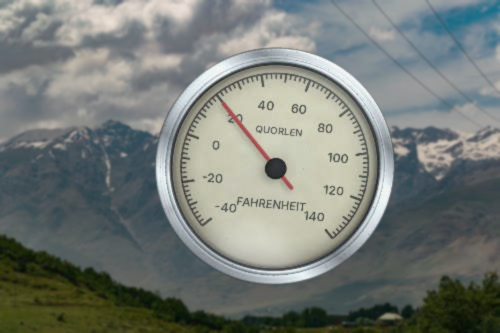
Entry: 20 (°F)
